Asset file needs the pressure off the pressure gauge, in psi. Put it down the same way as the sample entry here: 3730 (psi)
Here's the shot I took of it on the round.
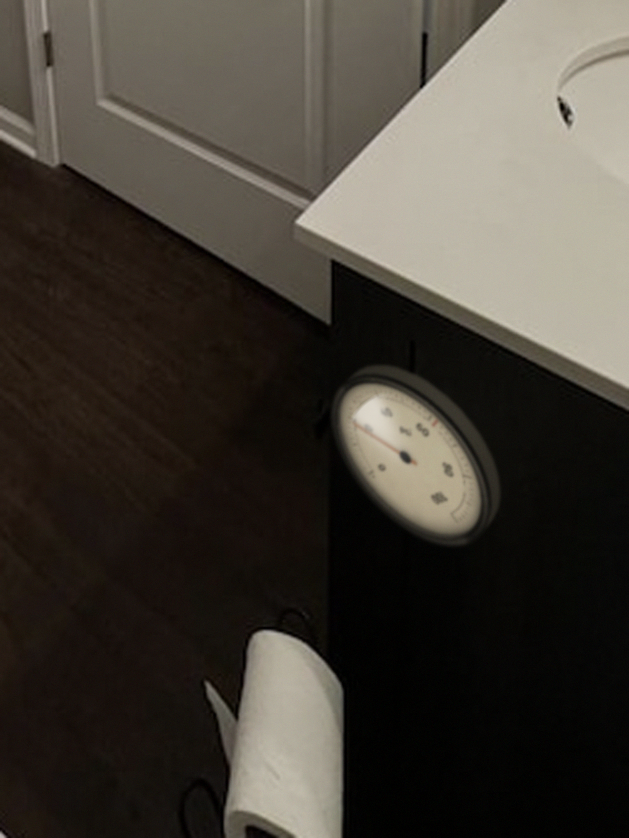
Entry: 20 (psi)
